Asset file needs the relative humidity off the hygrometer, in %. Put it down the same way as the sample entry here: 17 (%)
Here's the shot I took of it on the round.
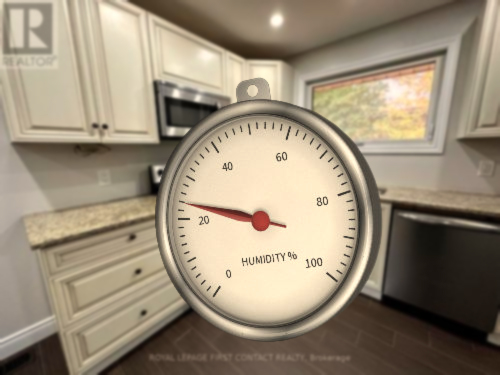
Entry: 24 (%)
